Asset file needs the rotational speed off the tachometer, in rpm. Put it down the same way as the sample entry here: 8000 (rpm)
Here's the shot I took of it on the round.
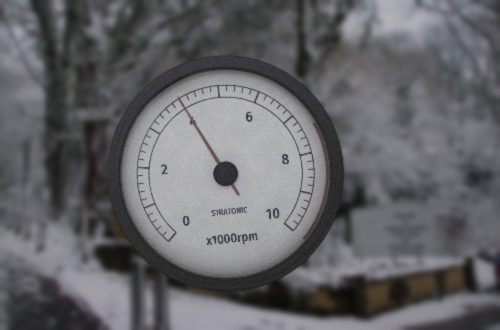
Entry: 4000 (rpm)
